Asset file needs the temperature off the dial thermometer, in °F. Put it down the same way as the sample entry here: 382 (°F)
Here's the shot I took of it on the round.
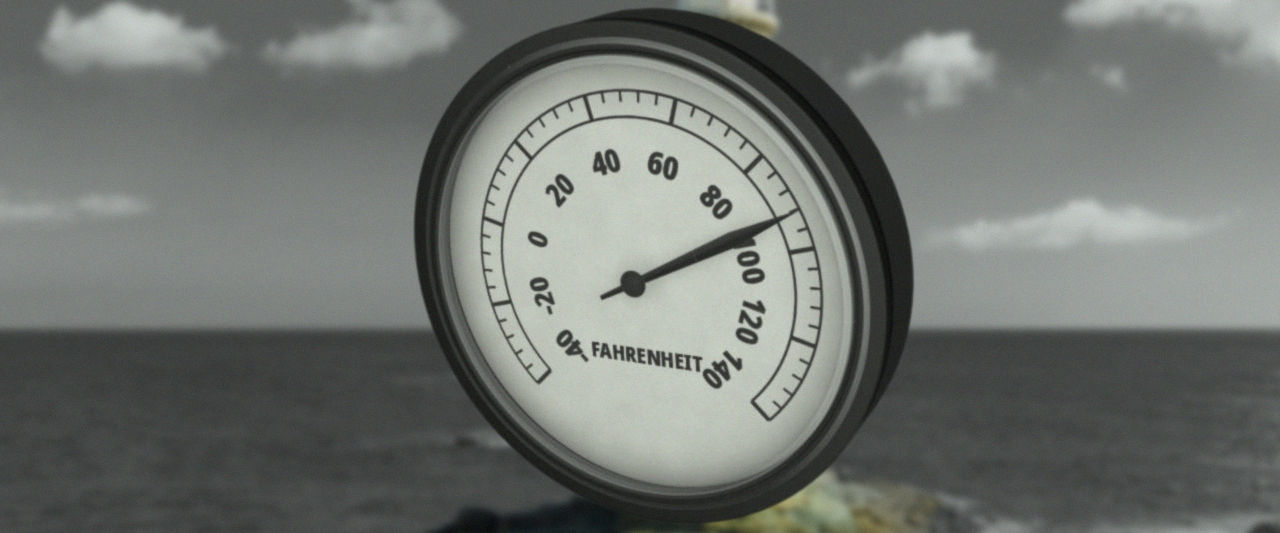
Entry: 92 (°F)
